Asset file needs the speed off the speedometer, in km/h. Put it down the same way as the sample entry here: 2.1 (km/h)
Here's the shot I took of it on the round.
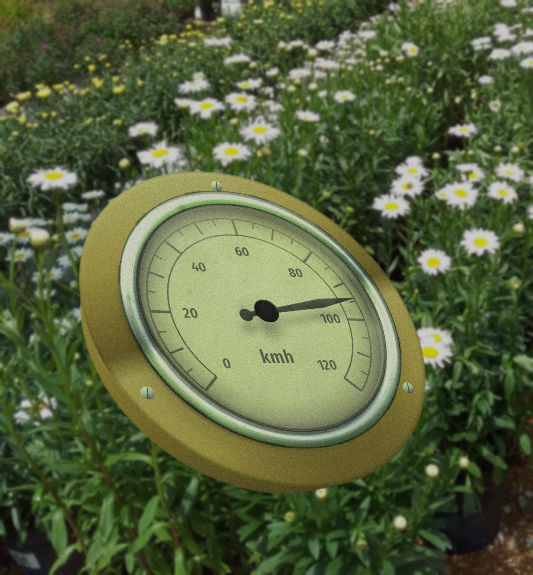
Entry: 95 (km/h)
